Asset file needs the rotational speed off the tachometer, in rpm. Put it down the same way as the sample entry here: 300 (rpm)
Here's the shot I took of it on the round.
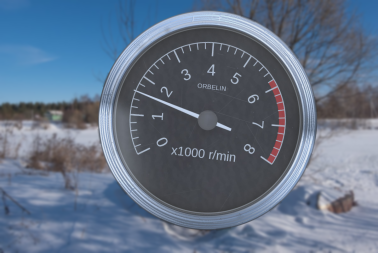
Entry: 1600 (rpm)
